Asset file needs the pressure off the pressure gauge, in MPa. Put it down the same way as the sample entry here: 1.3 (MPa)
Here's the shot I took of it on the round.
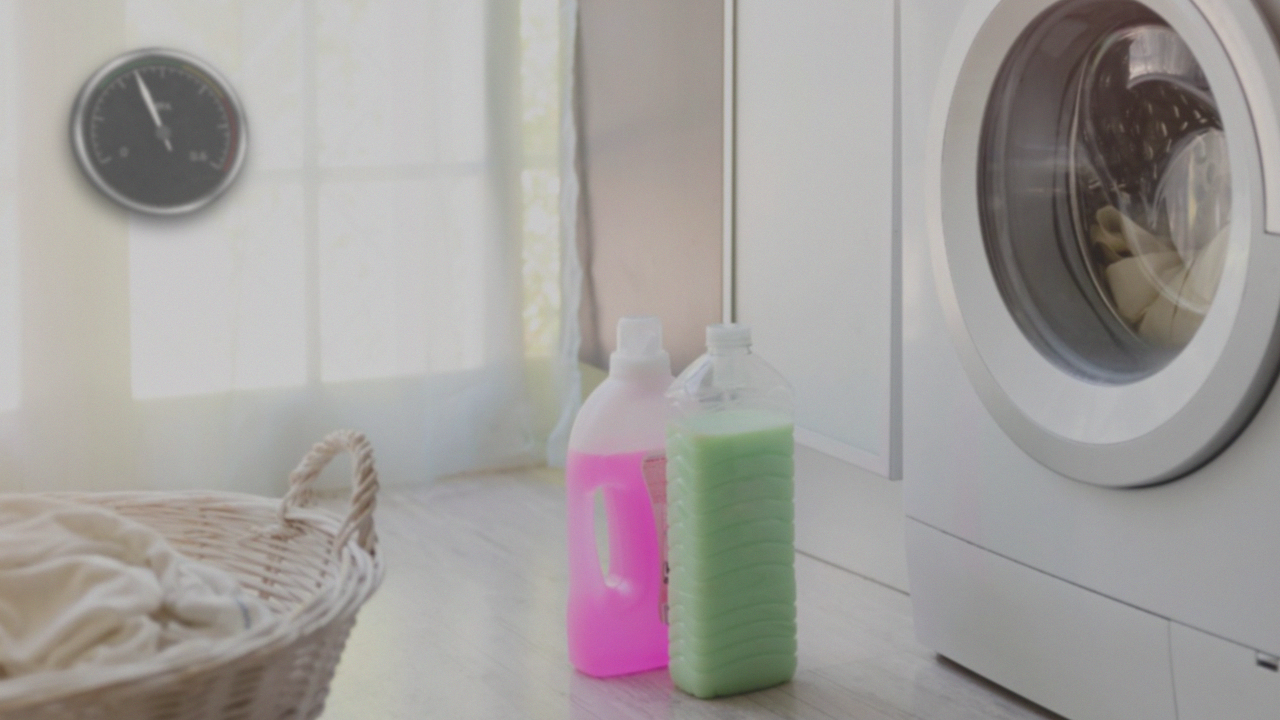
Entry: 0.24 (MPa)
